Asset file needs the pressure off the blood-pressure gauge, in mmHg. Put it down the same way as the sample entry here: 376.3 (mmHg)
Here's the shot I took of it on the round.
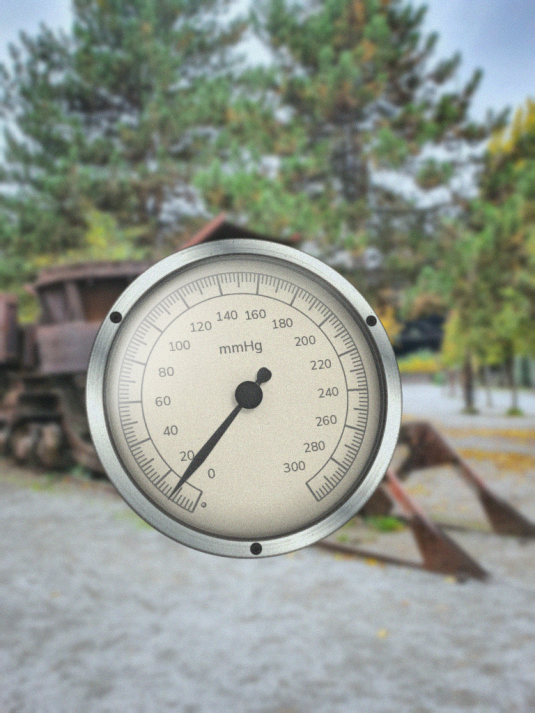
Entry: 12 (mmHg)
